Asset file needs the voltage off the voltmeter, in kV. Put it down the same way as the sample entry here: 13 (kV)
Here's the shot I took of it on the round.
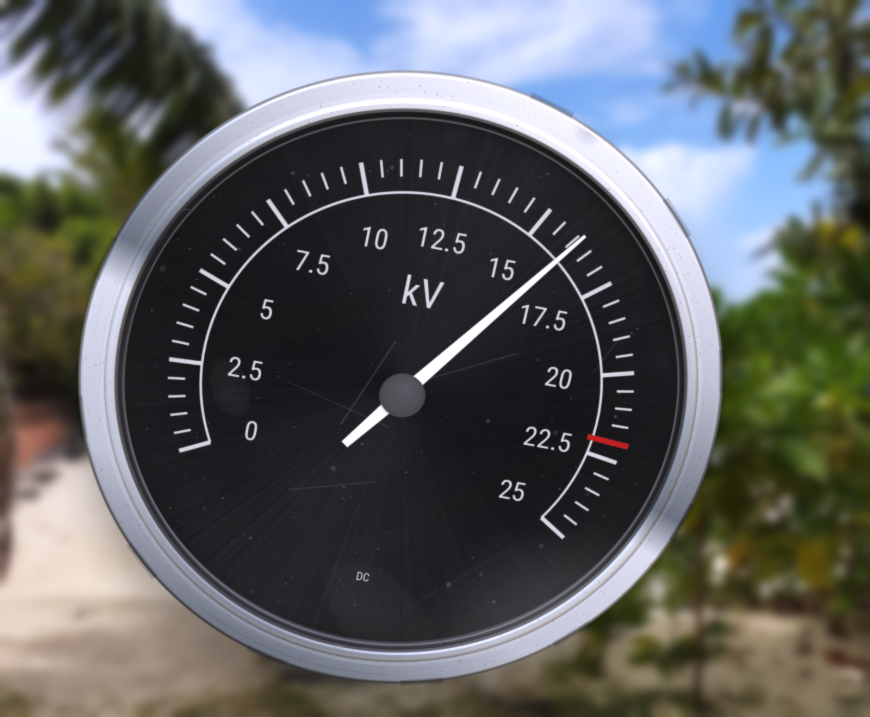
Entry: 16 (kV)
